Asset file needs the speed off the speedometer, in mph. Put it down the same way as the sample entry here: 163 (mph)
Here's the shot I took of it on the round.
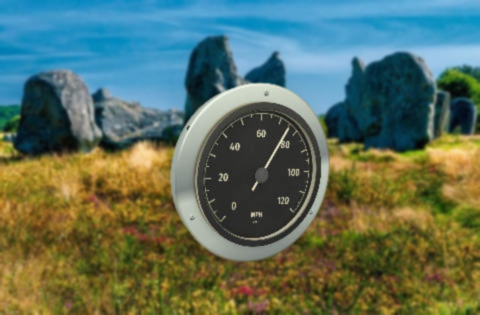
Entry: 75 (mph)
